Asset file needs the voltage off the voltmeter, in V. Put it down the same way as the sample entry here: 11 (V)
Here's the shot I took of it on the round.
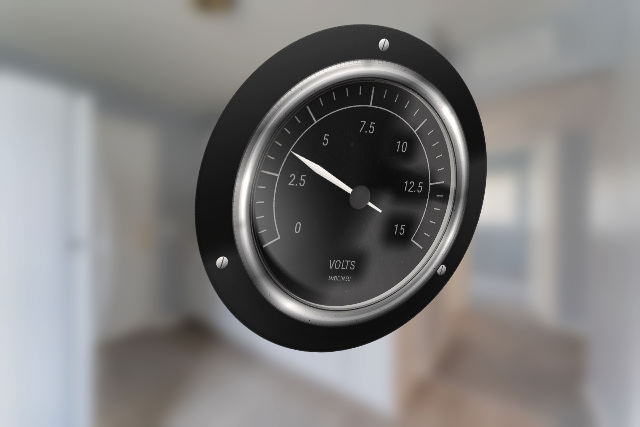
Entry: 3.5 (V)
